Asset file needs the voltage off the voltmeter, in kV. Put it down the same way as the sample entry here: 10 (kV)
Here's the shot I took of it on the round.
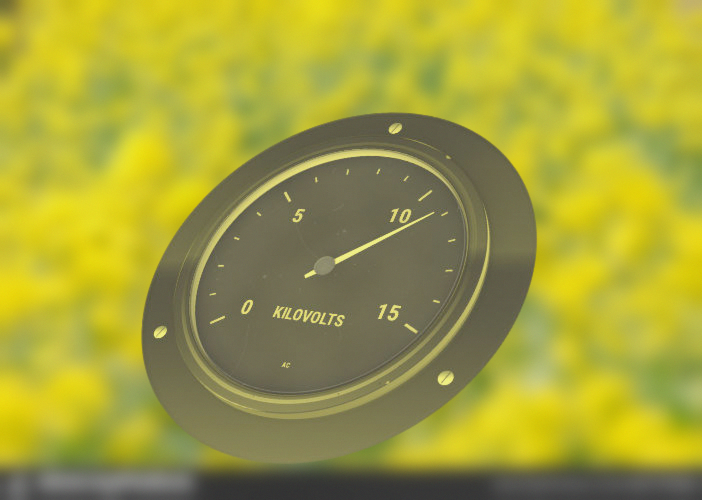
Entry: 11 (kV)
